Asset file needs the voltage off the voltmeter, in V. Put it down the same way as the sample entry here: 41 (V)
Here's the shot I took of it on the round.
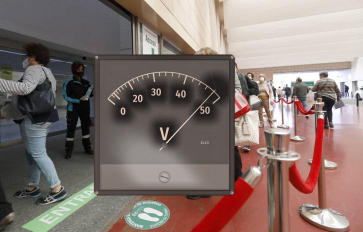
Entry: 48 (V)
